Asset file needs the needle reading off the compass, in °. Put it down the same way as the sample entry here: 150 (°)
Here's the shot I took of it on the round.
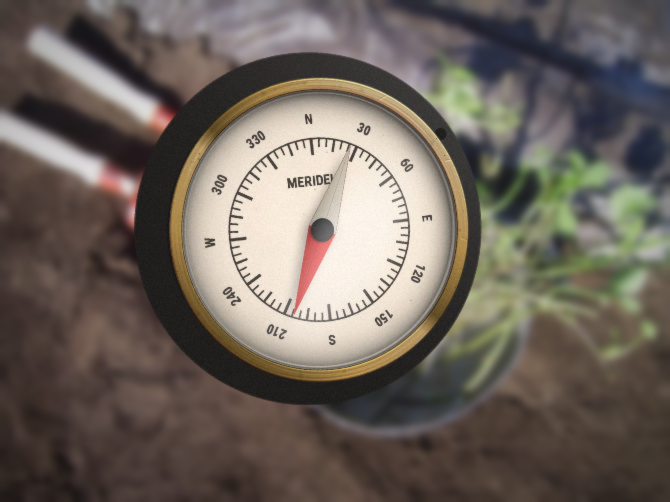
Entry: 205 (°)
